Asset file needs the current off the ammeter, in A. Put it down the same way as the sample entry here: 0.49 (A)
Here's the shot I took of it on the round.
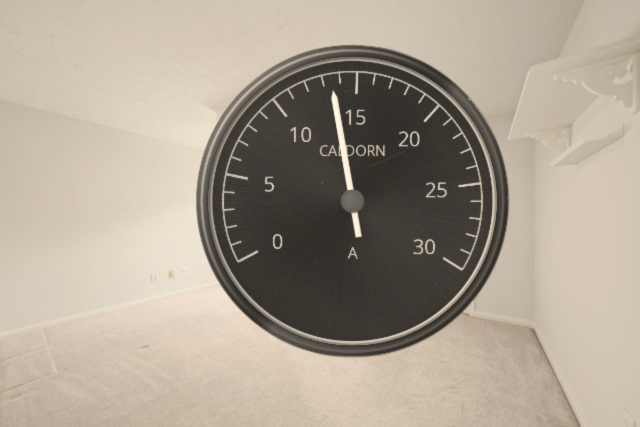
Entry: 13.5 (A)
